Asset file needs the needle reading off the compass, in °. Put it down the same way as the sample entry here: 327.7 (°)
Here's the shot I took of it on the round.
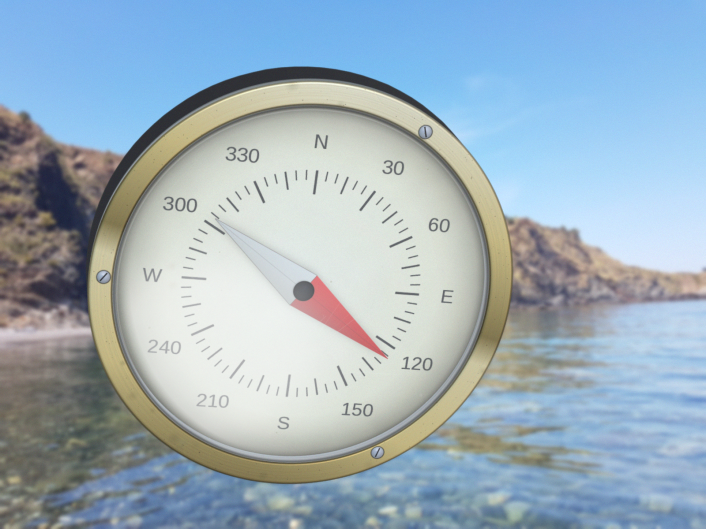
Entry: 125 (°)
